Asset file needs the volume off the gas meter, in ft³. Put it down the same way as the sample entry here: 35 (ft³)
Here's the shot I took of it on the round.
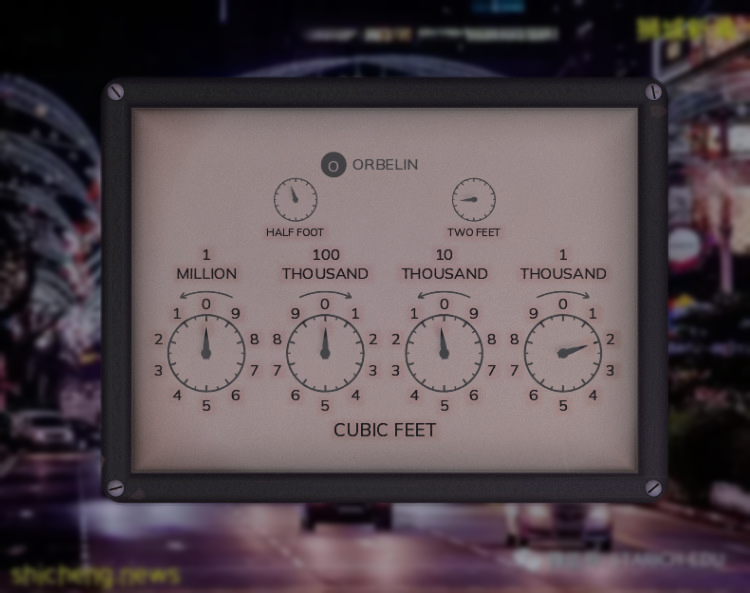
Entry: 200 (ft³)
